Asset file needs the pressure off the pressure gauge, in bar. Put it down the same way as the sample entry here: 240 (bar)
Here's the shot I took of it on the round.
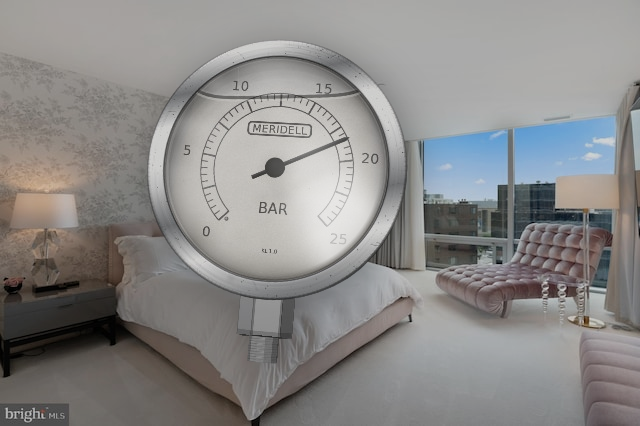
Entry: 18.5 (bar)
